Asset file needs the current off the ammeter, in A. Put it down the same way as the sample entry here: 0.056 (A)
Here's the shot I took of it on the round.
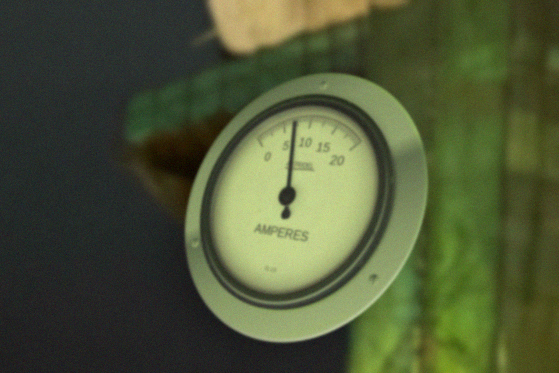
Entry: 7.5 (A)
